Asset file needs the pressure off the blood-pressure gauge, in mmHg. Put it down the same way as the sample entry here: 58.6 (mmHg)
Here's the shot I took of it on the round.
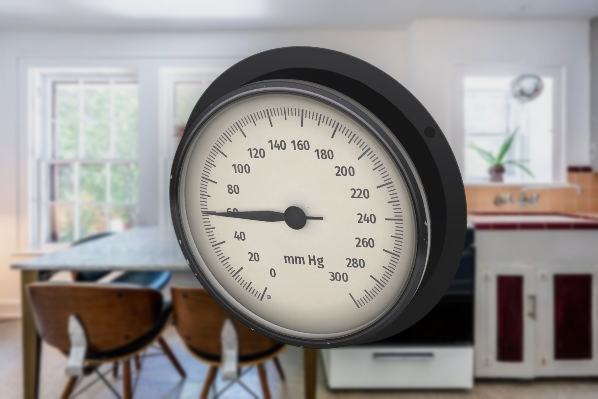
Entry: 60 (mmHg)
